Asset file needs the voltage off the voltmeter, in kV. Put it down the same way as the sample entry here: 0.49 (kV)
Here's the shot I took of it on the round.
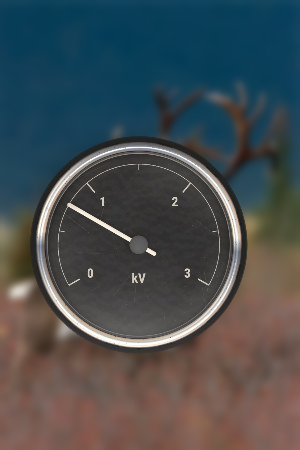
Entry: 0.75 (kV)
